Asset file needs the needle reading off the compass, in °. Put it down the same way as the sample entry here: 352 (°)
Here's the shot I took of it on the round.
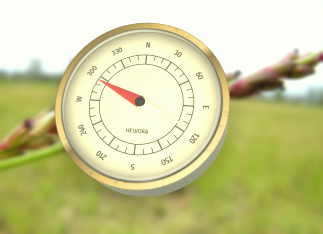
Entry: 295 (°)
